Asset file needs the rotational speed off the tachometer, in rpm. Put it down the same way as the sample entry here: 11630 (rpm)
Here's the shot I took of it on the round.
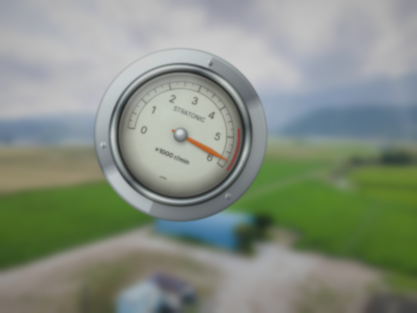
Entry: 5750 (rpm)
